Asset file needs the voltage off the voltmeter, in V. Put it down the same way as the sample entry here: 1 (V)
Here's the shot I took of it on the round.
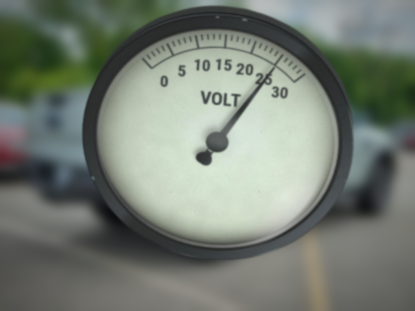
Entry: 25 (V)
